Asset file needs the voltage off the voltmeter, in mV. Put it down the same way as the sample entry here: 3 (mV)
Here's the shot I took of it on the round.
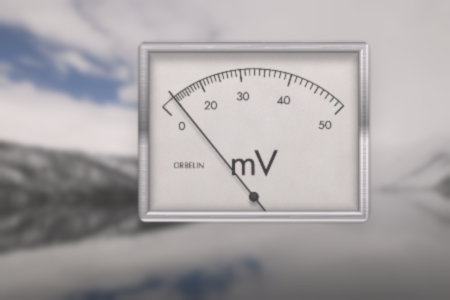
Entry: 10 (mV)
